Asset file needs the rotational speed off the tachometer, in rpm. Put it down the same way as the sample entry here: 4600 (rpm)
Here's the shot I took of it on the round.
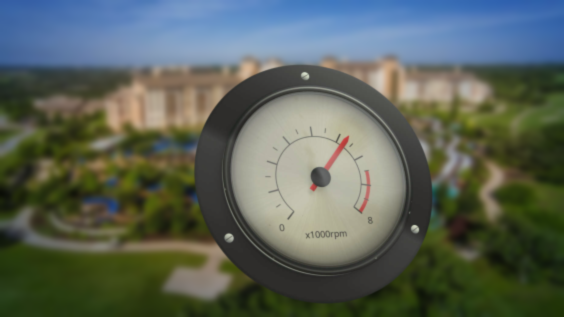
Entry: 5250 (rpm)
